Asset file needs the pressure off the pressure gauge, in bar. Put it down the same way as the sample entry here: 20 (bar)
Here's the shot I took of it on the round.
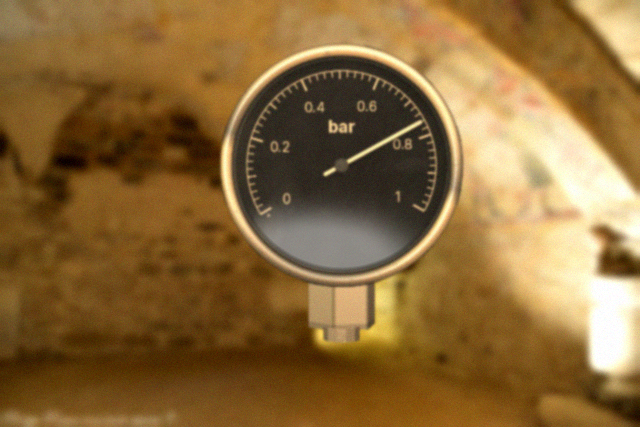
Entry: 0.76 (bar)
